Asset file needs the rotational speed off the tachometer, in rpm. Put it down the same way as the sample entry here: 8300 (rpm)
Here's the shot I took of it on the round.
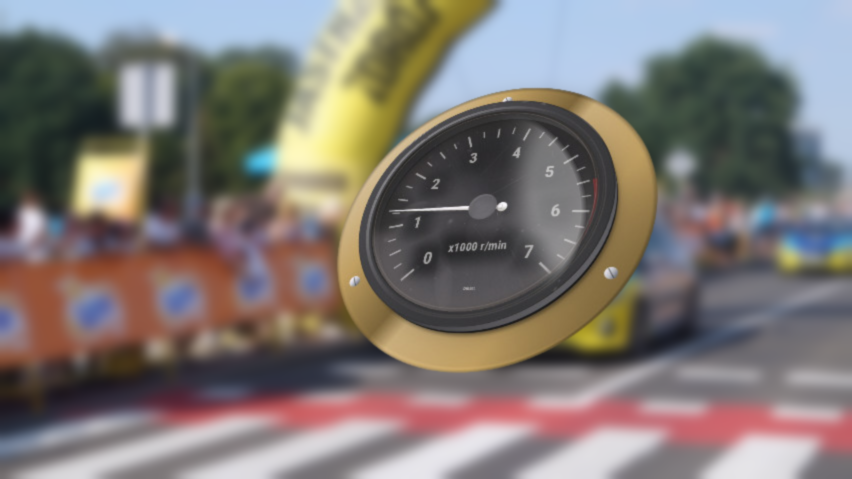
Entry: 1250 (rpm)
